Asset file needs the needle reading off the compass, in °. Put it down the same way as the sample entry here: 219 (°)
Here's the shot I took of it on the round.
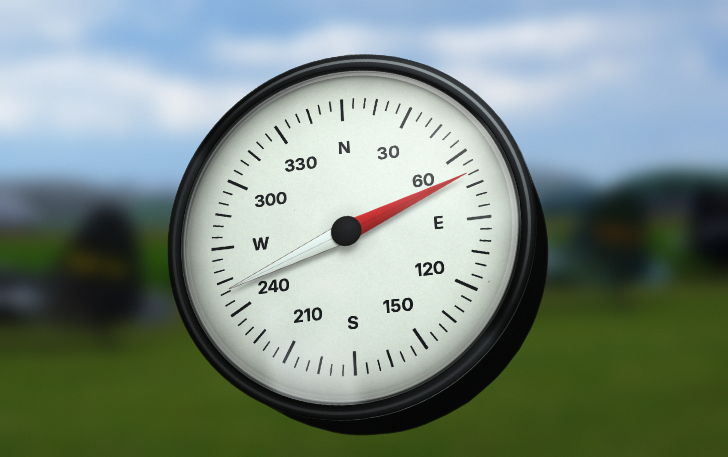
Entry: 70 (°)
